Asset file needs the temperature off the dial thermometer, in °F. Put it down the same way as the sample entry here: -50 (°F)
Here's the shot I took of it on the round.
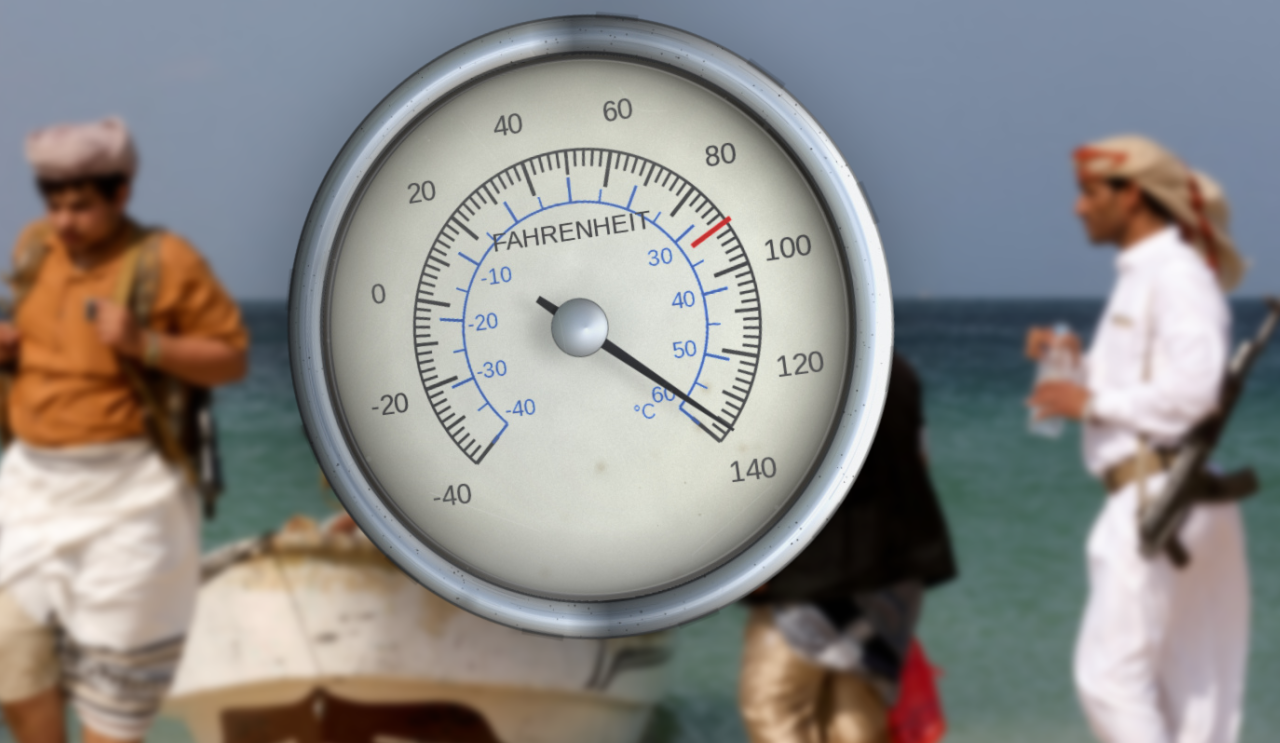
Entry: 136 (°F)
